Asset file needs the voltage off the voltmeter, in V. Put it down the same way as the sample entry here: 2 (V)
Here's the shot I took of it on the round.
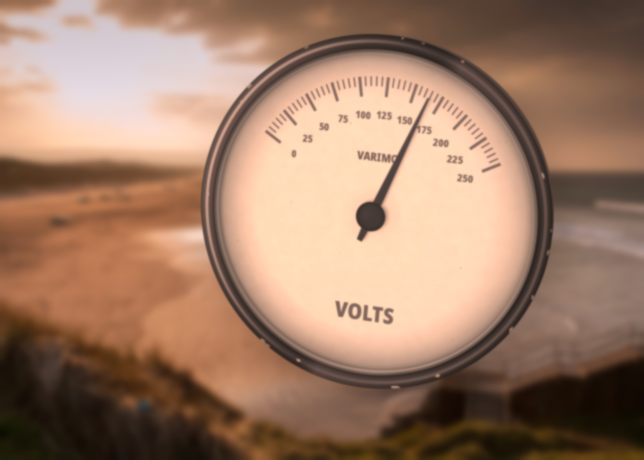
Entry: 165 (V)
